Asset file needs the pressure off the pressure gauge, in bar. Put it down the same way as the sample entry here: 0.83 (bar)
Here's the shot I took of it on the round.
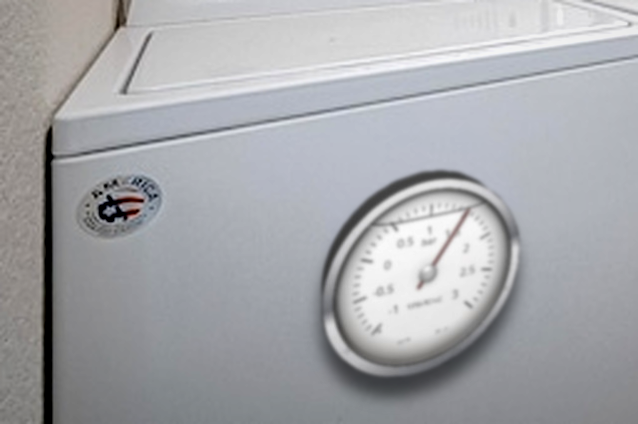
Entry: 1.5 (bar)
